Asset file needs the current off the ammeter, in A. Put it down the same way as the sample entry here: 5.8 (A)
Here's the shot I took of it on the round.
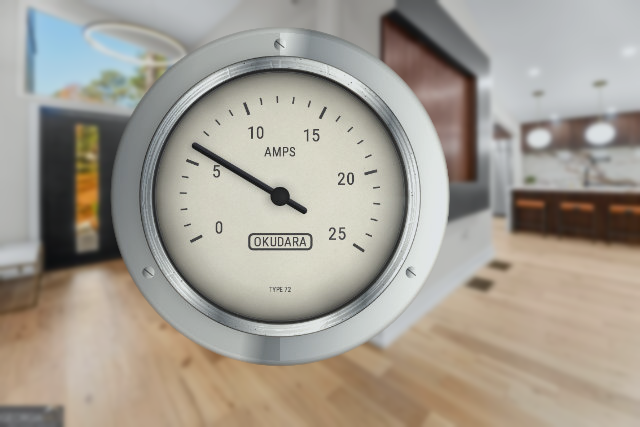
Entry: 6 (A)
